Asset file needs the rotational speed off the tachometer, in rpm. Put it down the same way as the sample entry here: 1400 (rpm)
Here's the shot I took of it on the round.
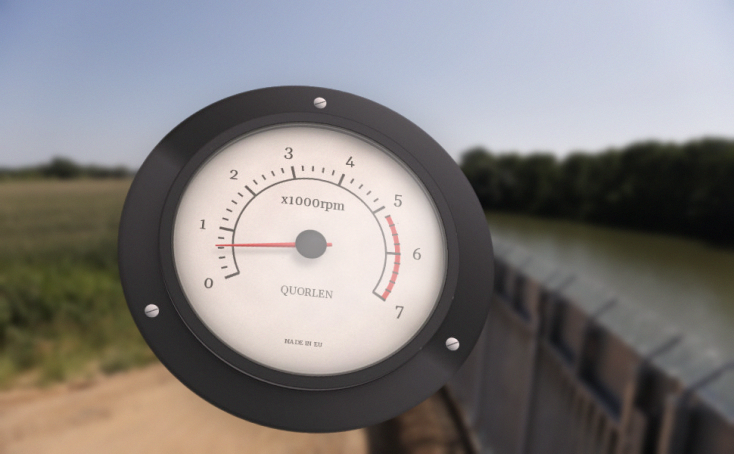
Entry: 600 (rpm)
